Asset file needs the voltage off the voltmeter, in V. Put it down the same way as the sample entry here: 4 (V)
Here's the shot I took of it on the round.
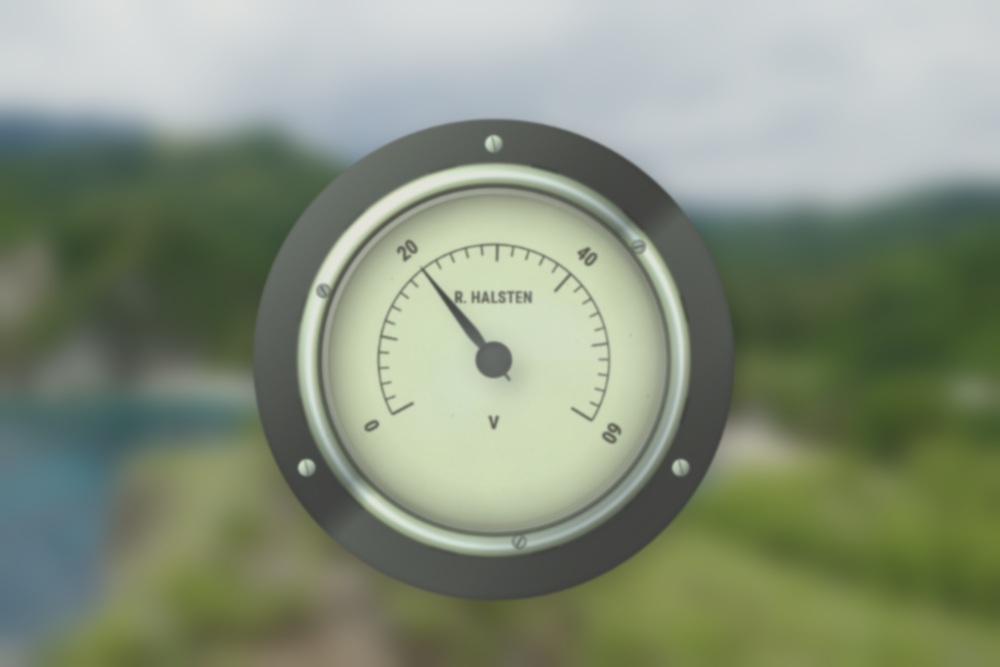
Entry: 20 (V)
